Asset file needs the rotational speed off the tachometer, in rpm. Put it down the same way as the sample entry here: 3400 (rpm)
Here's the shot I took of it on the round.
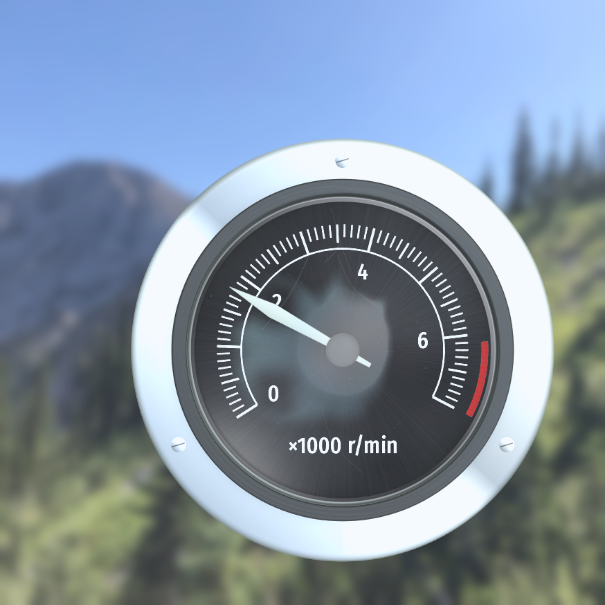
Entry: 1800 (rpm)
